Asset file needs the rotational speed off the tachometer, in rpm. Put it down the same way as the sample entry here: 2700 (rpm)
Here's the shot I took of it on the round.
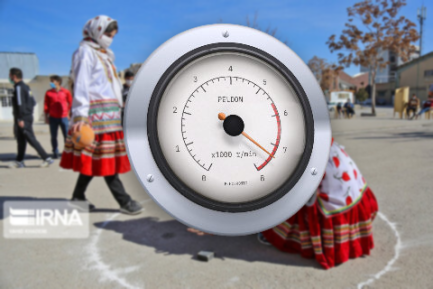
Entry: 7400 (rpm)
